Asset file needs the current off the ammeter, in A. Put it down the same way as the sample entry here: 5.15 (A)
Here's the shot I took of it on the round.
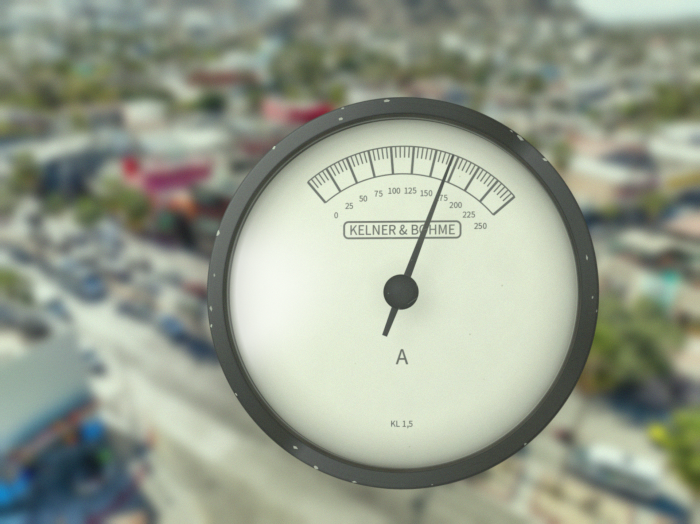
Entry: 170 (A)
